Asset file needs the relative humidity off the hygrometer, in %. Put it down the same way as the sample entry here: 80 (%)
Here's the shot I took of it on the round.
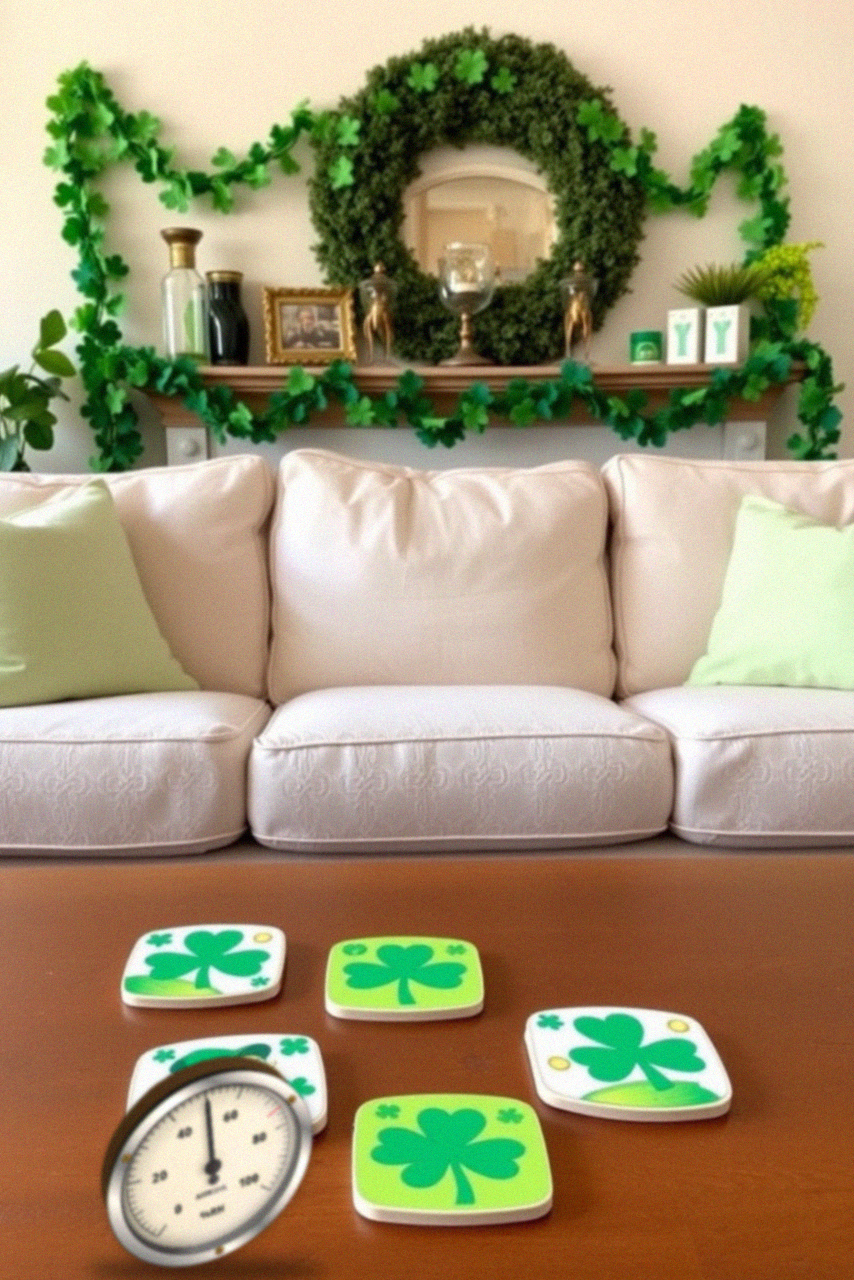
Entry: 50 (%)
